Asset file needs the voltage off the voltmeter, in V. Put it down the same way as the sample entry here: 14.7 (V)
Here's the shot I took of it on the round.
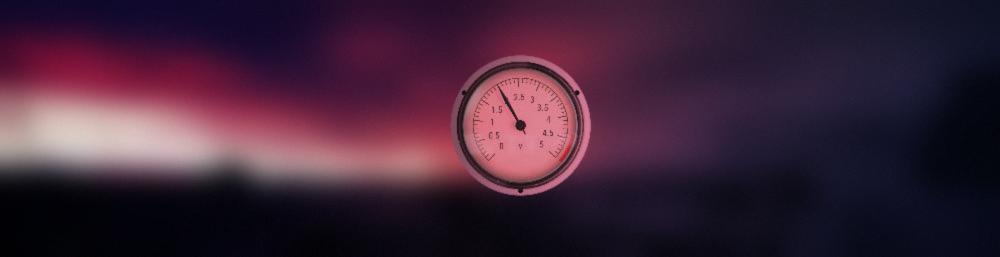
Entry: 2 (V)
